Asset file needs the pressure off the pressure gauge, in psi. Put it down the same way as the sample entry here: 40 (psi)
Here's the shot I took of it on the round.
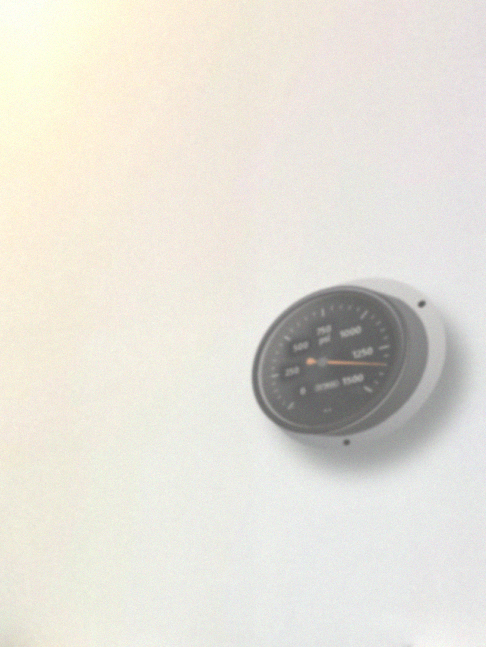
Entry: 1350 (psi)
